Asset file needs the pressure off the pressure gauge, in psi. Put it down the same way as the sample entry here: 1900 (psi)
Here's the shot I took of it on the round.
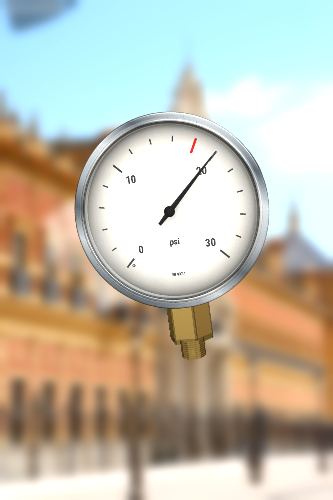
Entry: 20 (psi)
